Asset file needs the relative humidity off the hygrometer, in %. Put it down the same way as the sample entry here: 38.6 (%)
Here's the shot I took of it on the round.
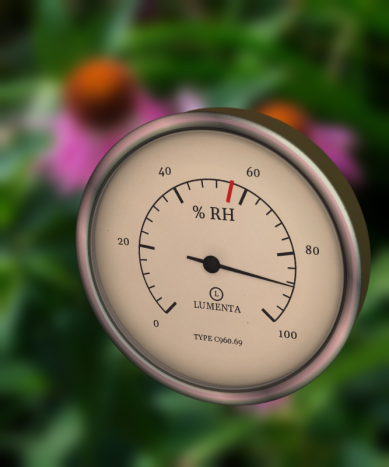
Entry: 88 (%)
